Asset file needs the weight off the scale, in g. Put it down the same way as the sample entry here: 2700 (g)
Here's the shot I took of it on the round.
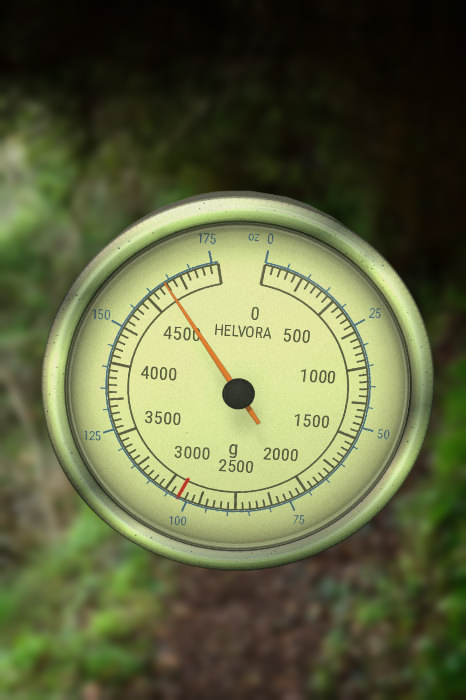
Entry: 4650 (g)
